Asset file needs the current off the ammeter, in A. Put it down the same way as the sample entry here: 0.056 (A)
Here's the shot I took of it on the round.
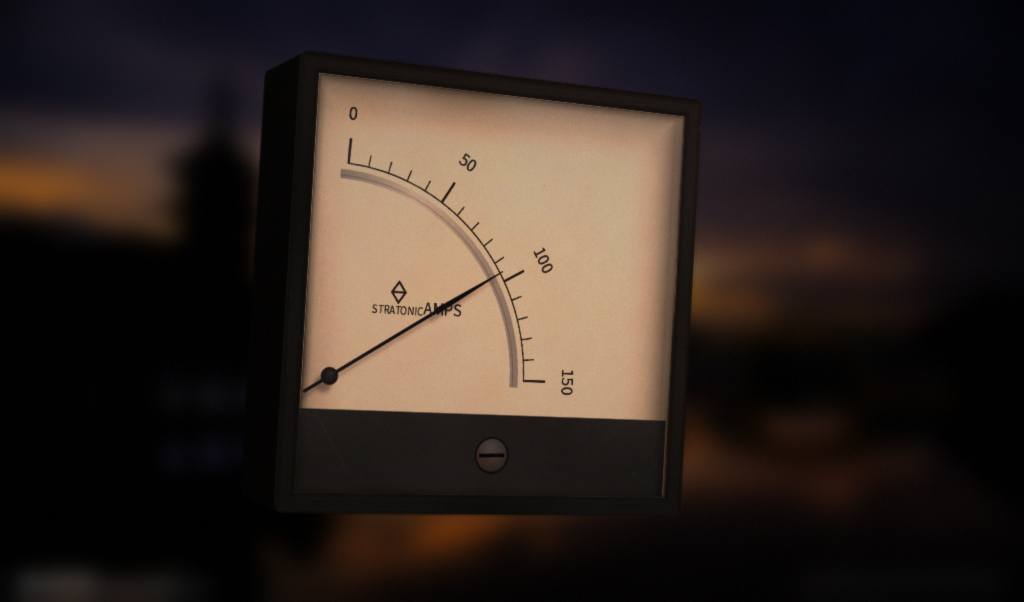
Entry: 95 (A)
